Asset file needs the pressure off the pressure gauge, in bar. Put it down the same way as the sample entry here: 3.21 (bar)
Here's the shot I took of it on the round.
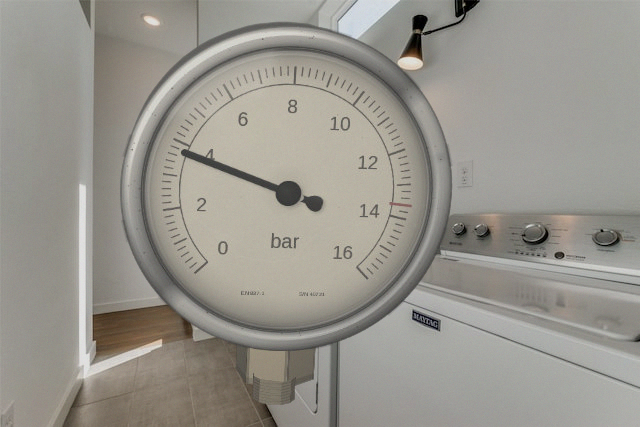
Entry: 3.8 (bar)
